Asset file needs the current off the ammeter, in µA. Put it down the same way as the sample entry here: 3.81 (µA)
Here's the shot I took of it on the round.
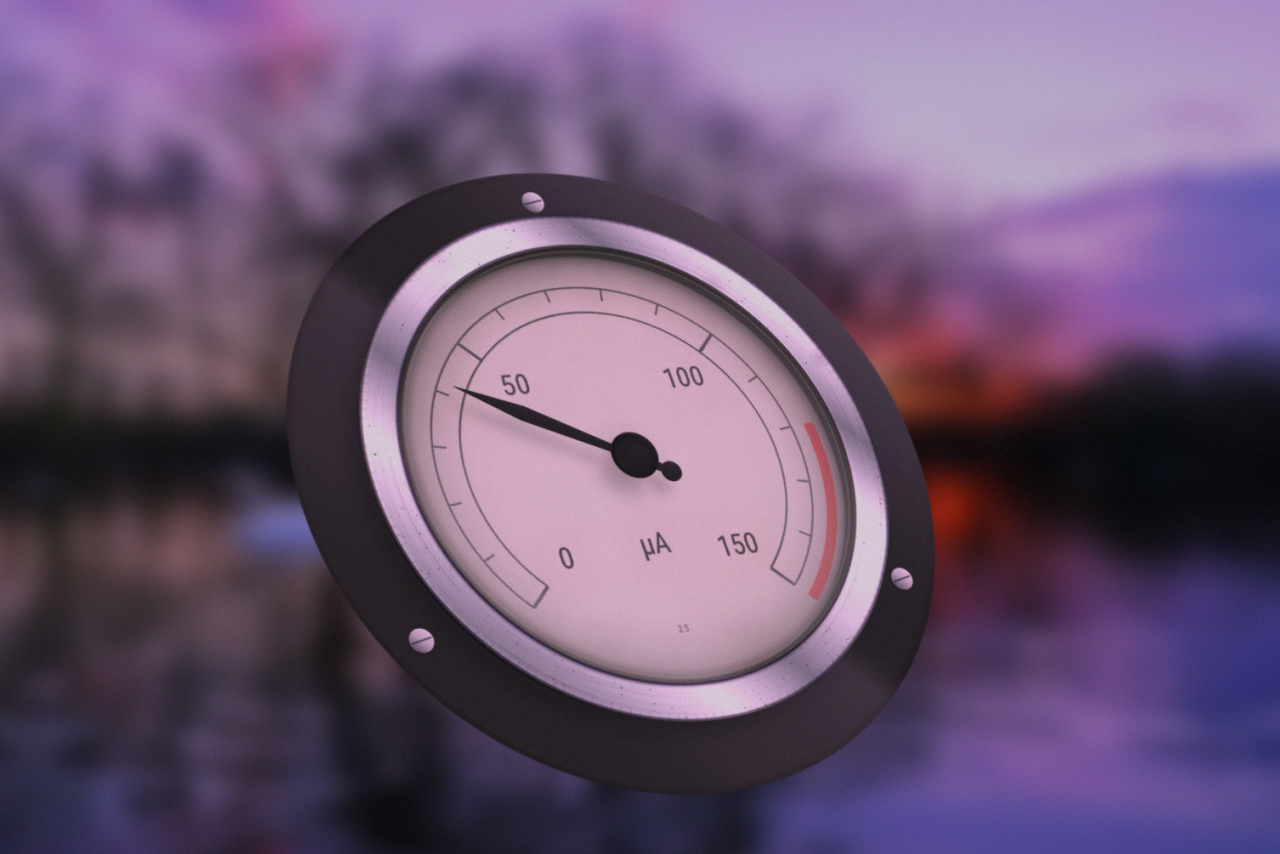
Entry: 40 (µA)
